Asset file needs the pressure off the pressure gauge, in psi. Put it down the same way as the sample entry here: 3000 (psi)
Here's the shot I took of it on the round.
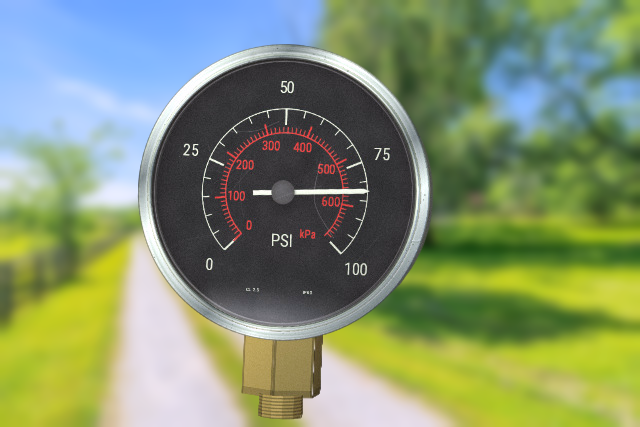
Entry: 82.5 (psi)
